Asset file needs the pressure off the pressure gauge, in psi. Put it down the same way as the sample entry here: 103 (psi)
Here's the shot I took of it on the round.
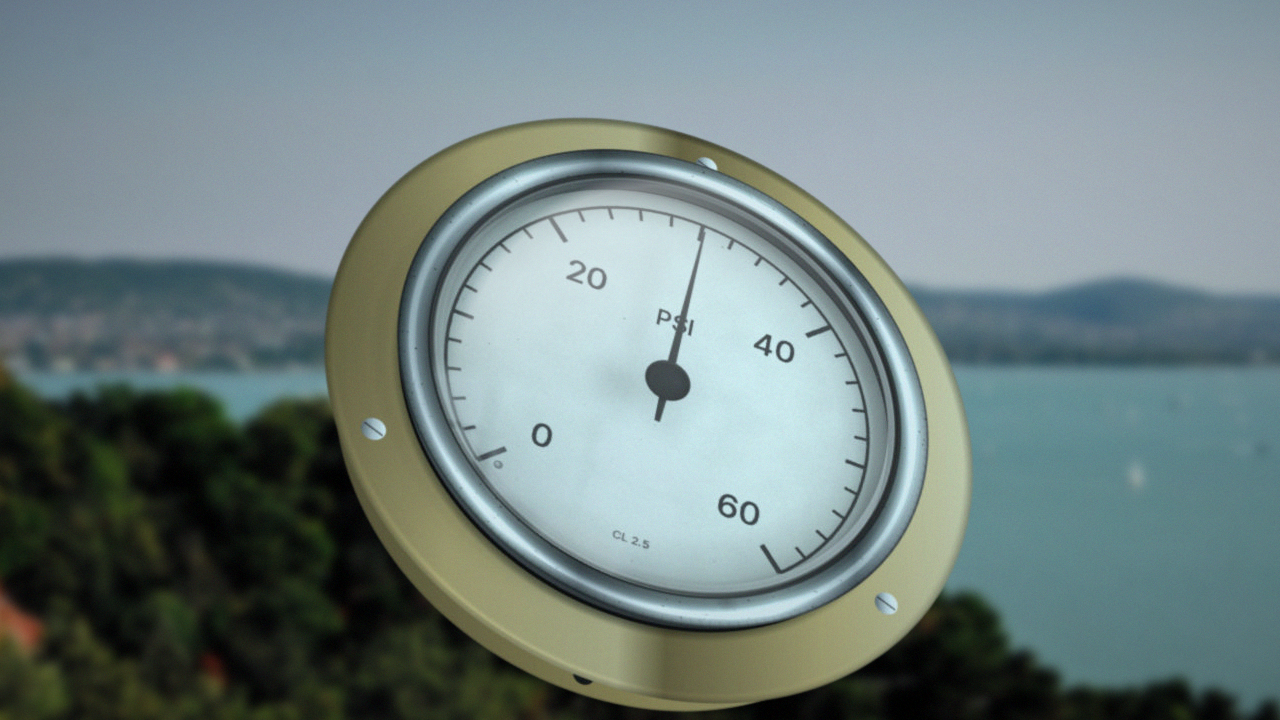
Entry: 30 (psi)
